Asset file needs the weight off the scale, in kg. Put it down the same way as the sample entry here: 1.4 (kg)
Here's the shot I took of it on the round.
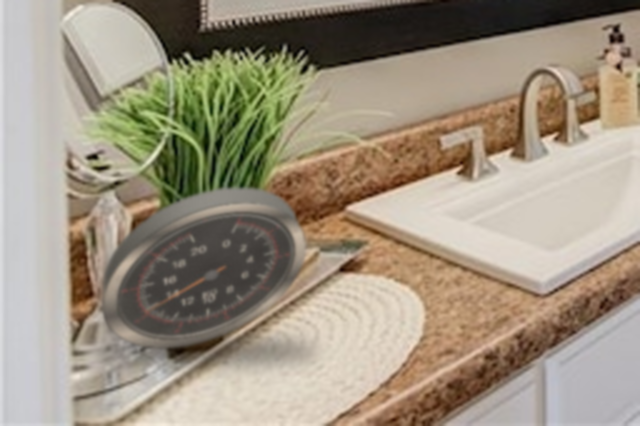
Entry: 14 (kg)
